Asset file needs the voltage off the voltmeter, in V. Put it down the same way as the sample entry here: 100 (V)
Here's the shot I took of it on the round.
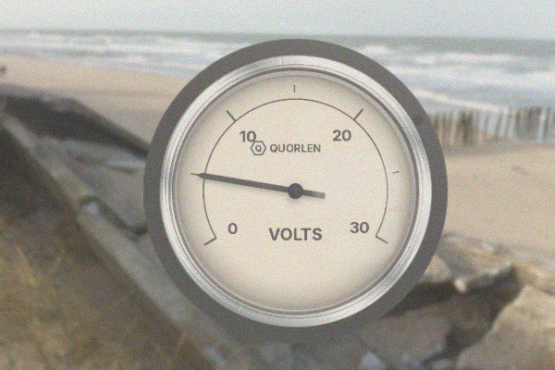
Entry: 5 (V)
